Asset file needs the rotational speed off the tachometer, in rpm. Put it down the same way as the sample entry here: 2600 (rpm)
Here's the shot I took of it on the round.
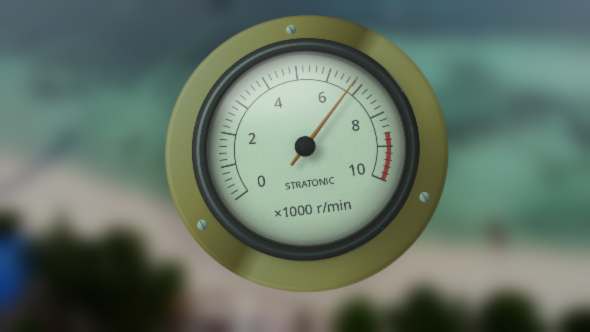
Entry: 6800 (rpm)
